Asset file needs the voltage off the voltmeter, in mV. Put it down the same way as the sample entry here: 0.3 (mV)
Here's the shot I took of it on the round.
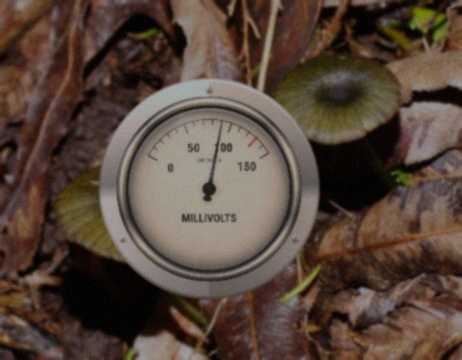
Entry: 90 (mV)
